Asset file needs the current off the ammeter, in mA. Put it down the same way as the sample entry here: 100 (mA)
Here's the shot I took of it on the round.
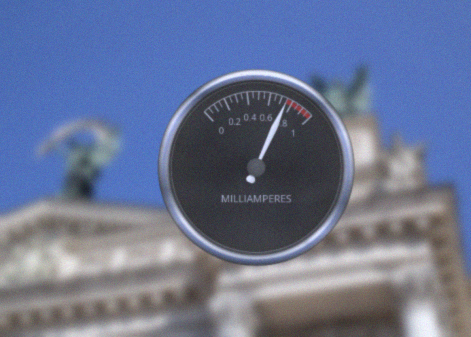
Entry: 0.75 (mA)
